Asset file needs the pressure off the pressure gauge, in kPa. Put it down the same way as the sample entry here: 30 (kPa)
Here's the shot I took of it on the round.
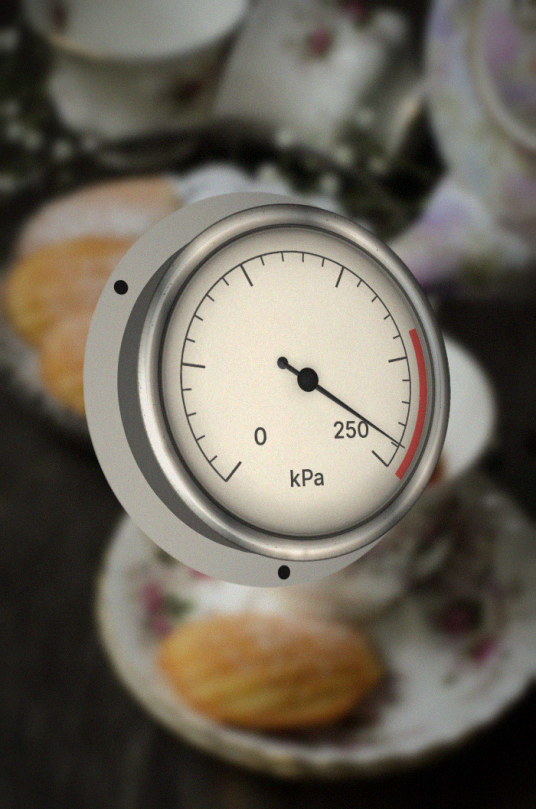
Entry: 240 (kPa)
